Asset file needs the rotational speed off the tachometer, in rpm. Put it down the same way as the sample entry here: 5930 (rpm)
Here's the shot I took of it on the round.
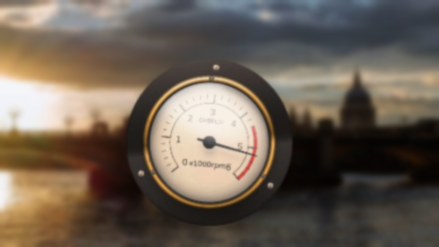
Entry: 5200 (rpm)
